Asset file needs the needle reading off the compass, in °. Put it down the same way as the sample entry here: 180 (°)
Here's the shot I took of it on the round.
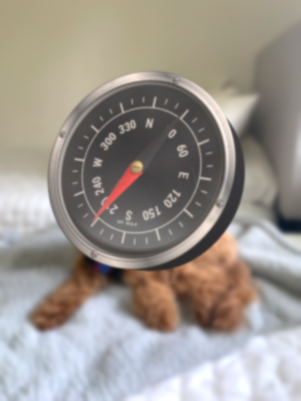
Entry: 210 (°)
